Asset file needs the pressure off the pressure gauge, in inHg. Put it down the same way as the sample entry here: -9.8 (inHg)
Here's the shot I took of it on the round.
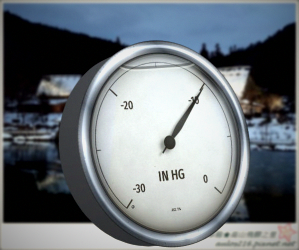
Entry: -10 (inHg)
